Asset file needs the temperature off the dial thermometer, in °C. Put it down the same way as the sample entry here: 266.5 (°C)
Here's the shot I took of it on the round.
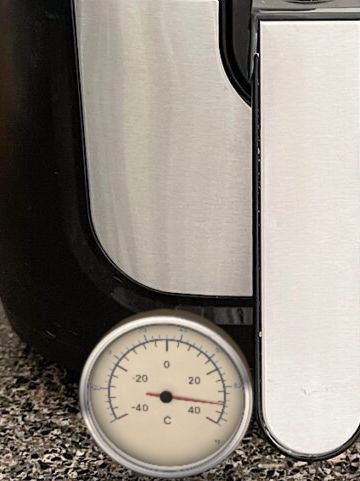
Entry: 32 (°C)
